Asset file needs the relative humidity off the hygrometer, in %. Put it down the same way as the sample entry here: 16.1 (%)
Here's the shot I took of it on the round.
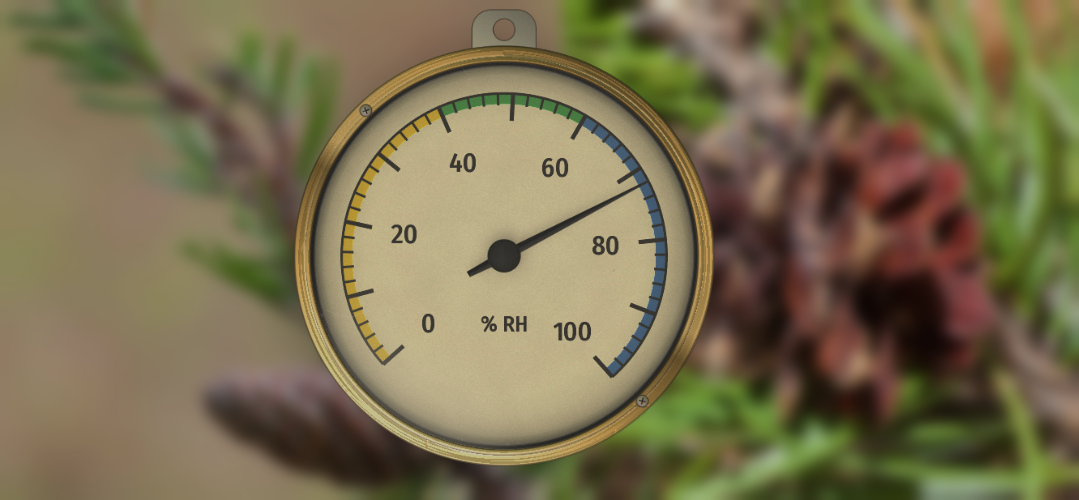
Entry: 72 (%)
